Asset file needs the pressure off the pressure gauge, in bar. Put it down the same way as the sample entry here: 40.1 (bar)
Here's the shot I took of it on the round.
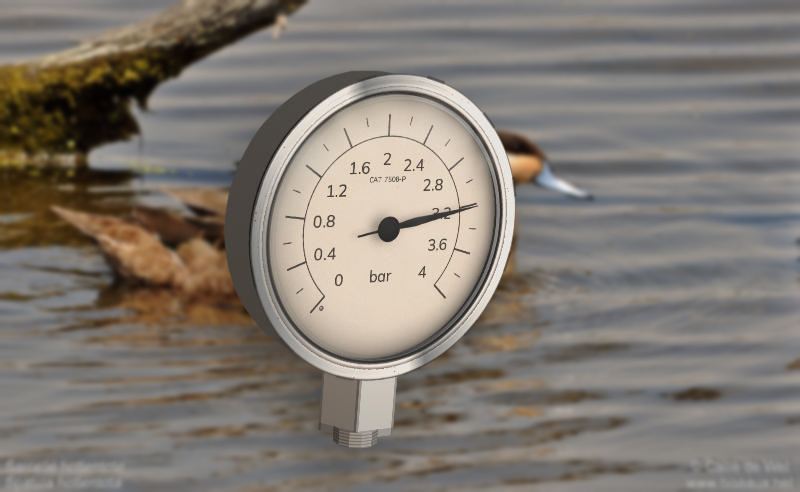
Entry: 3.2 (bar)
